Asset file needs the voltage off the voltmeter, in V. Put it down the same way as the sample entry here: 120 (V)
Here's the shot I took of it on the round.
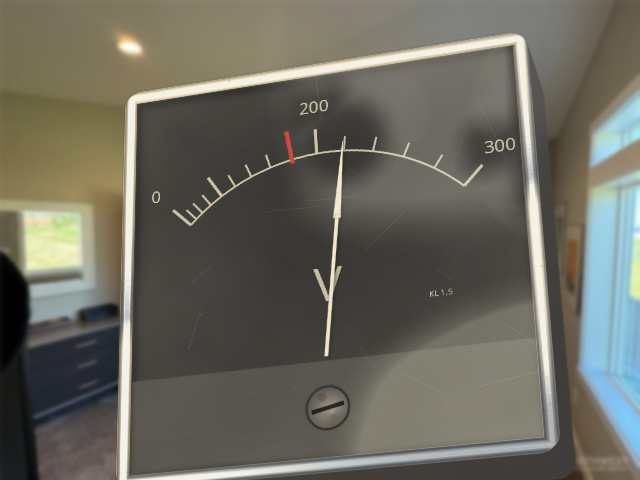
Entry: 220 (V)
